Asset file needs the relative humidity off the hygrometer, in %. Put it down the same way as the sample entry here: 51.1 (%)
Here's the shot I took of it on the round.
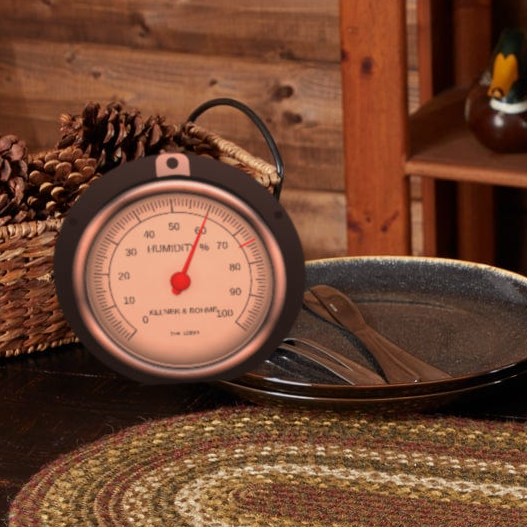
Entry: 60 (%)
